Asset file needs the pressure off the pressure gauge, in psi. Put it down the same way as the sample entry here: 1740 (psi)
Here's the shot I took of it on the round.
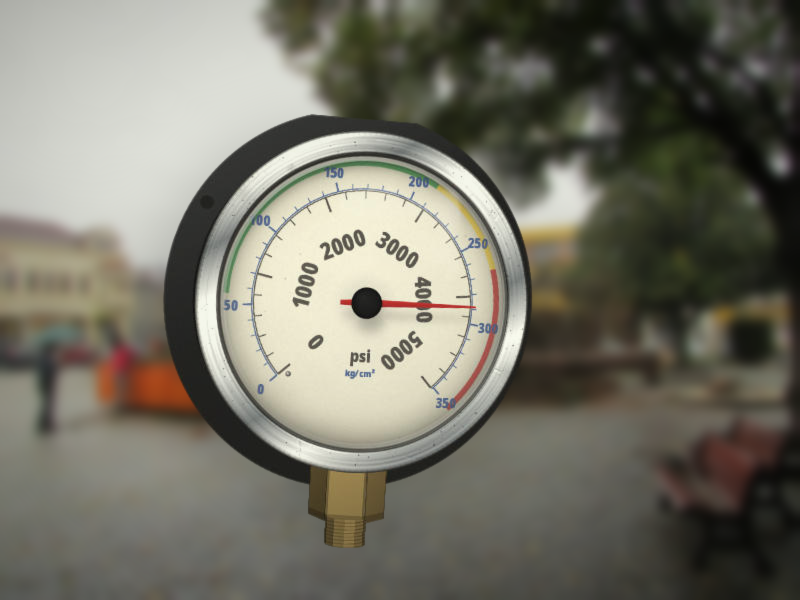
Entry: 4100 (psi)
